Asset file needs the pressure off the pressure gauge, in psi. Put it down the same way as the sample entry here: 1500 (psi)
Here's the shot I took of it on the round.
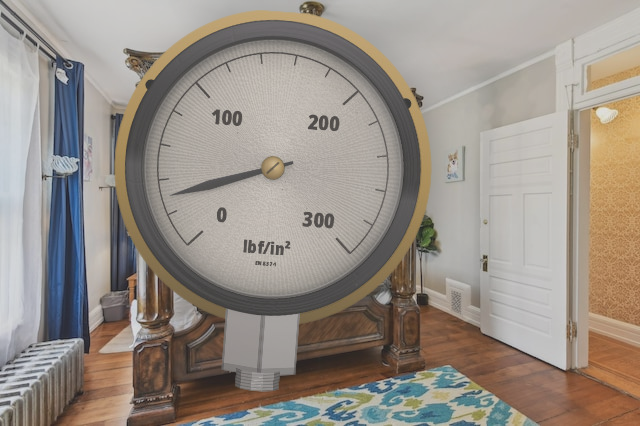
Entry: 30 (psi)
